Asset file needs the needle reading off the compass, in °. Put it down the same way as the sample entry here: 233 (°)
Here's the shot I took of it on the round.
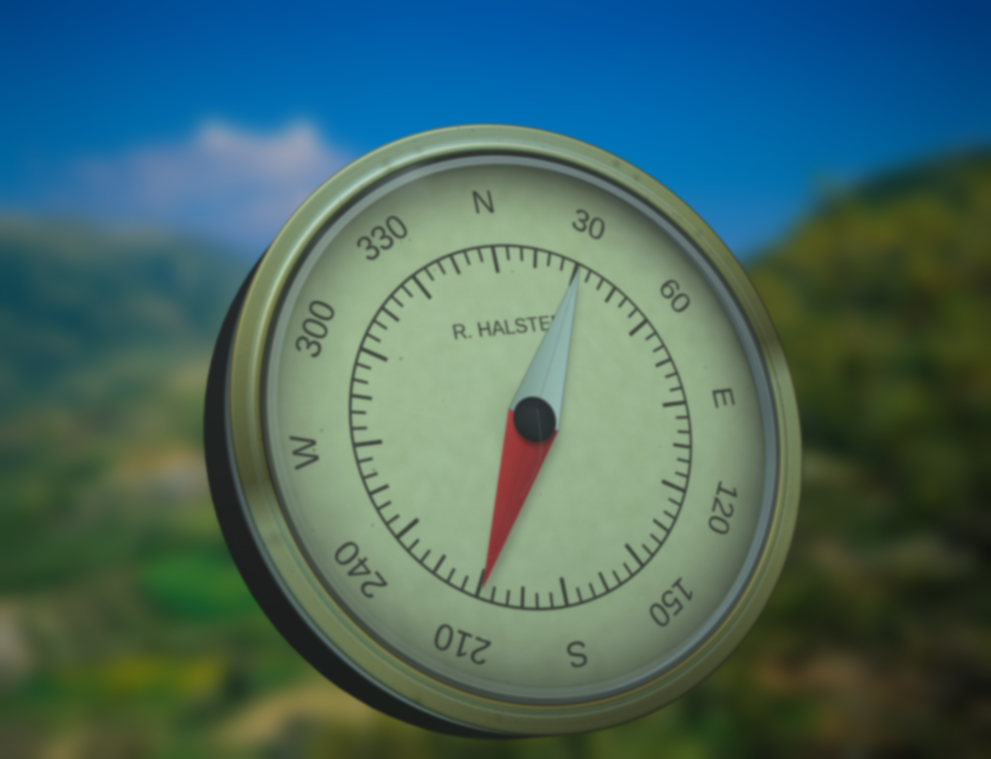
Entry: 210 (°)
